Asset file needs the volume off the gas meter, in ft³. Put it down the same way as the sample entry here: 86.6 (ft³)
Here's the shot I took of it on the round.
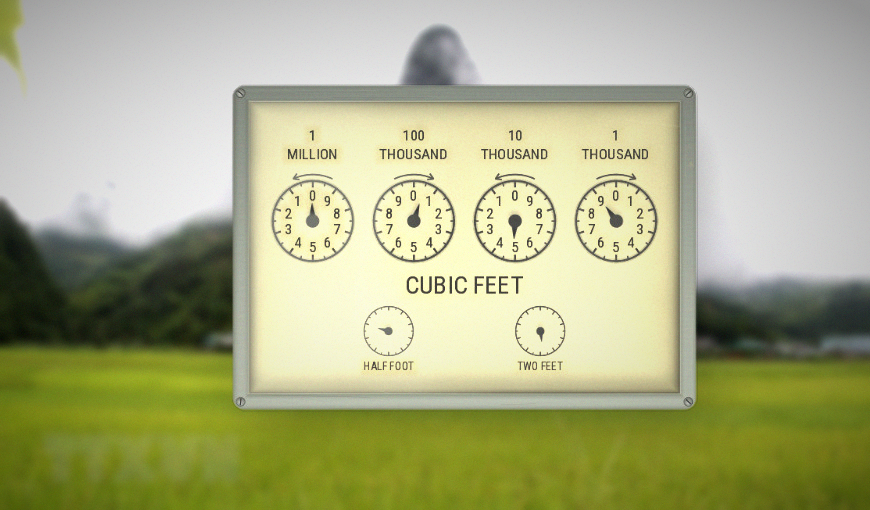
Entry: 4900 (ft³)
